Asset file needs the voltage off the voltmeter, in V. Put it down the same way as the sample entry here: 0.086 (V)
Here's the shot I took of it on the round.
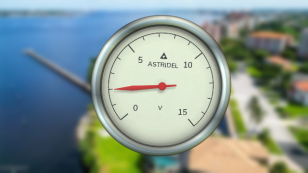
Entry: 2 (V)
